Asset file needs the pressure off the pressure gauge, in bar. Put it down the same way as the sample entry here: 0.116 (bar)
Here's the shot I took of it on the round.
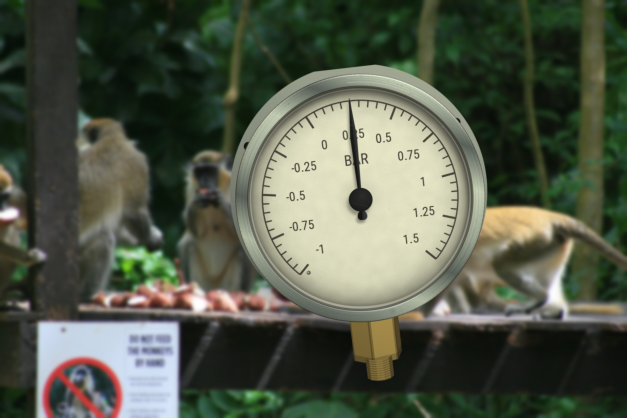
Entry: 0.25 (bar)
